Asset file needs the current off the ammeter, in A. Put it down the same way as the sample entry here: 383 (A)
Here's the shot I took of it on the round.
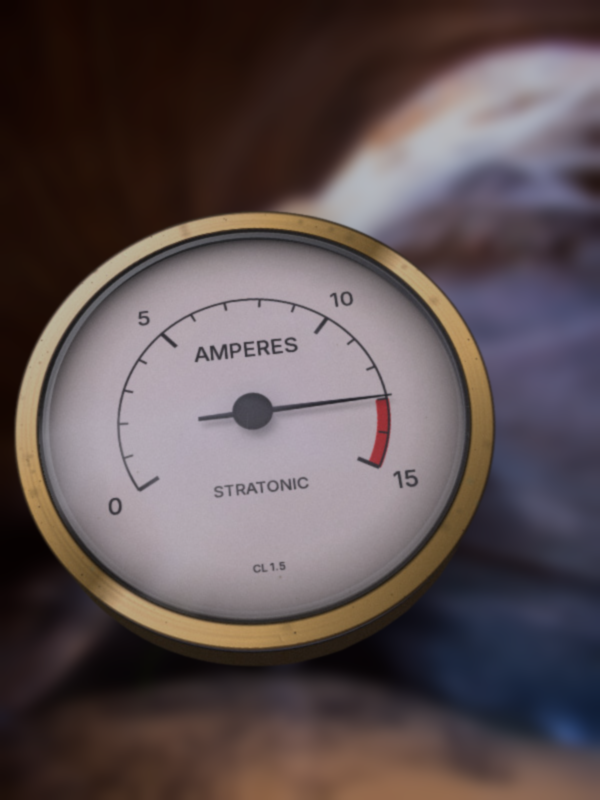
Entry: 13 (A)
